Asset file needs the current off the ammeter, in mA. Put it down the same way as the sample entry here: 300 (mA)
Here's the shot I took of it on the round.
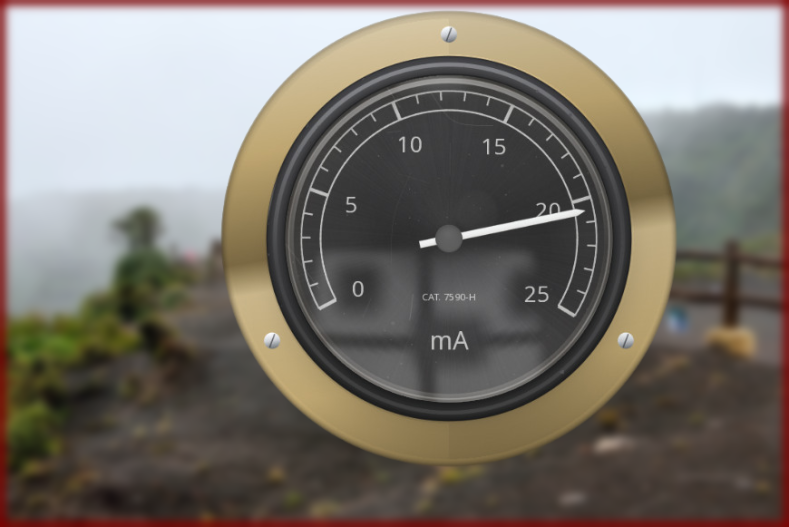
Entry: 20.5 (mA)
